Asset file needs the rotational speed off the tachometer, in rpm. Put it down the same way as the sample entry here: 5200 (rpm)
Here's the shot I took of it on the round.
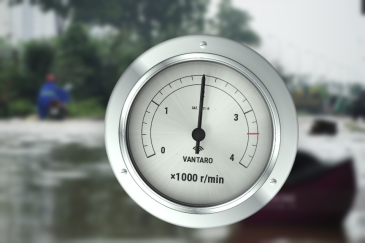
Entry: 2000 (rpm)
